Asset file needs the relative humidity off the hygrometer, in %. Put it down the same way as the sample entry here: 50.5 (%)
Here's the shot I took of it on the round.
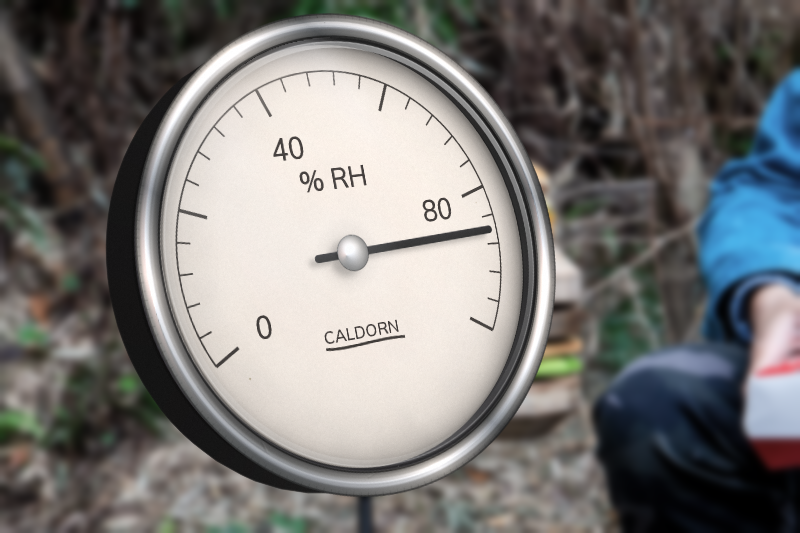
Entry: 86 (%)
